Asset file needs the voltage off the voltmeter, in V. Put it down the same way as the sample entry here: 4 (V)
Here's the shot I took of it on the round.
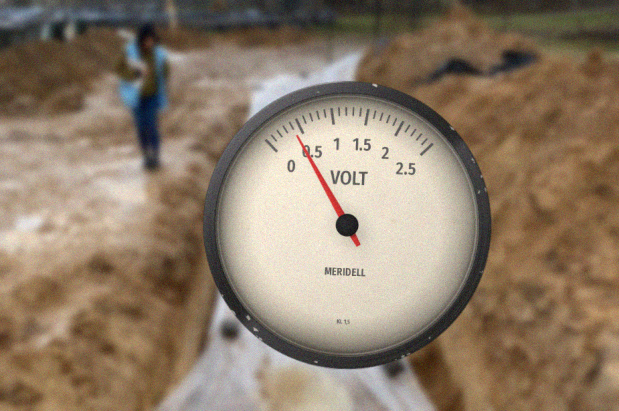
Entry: 0.4 (V)
